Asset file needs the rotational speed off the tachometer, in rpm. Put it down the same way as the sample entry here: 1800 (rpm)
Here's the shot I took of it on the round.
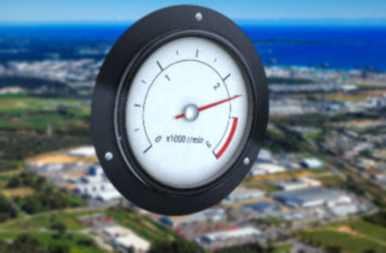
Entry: 2250 (rpm)
